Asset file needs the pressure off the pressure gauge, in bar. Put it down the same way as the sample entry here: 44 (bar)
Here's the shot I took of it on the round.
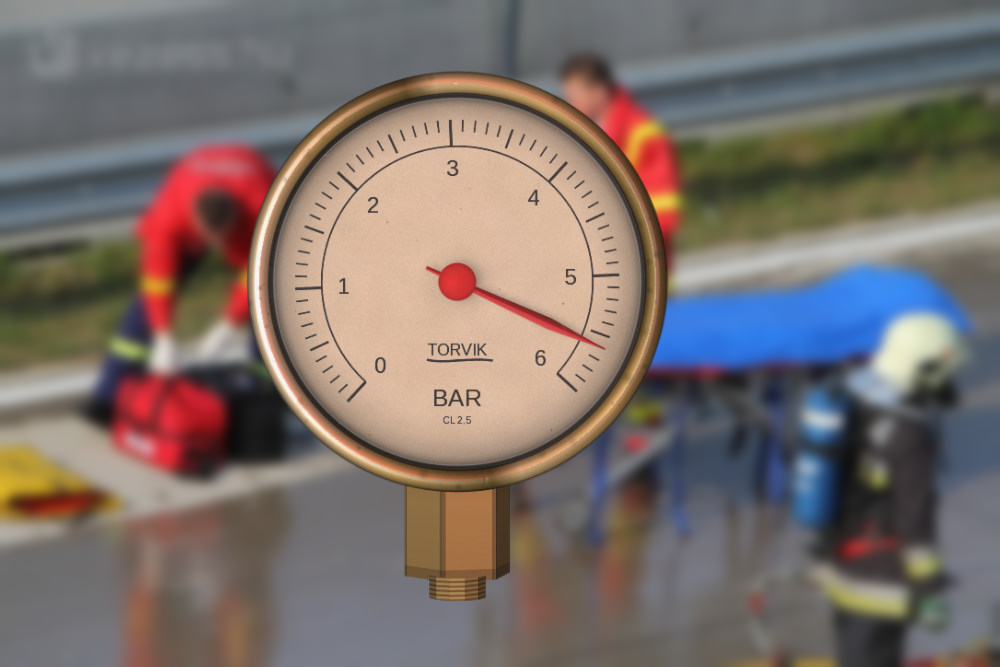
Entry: 5.6 (bar)
